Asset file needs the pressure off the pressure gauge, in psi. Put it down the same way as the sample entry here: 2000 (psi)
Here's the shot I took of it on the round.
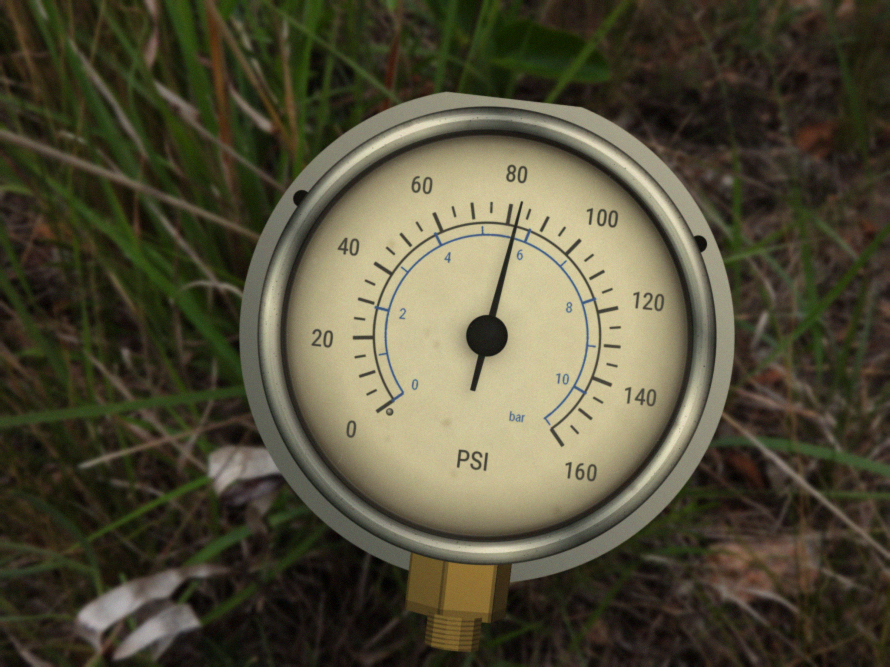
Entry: 82.5 (psi)
